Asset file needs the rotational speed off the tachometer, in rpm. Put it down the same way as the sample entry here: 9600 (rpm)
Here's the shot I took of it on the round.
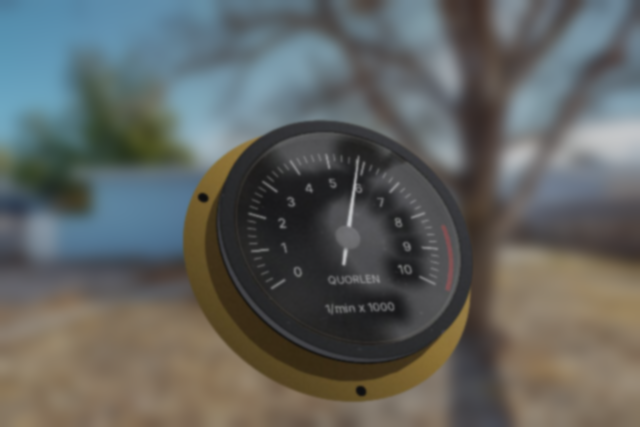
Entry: 5800 (rpm)
